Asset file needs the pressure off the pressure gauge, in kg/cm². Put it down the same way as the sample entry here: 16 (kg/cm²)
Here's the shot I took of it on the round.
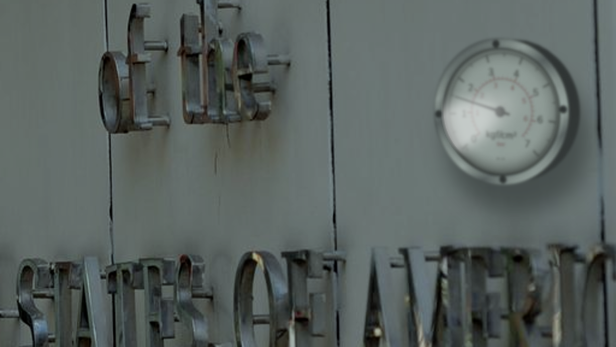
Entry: 1.5 (kg/cm²)
